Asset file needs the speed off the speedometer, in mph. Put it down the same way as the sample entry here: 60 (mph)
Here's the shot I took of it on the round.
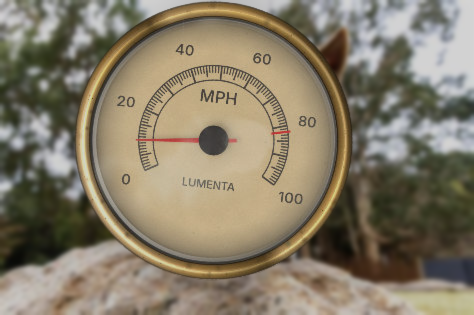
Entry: 10 (mph)
